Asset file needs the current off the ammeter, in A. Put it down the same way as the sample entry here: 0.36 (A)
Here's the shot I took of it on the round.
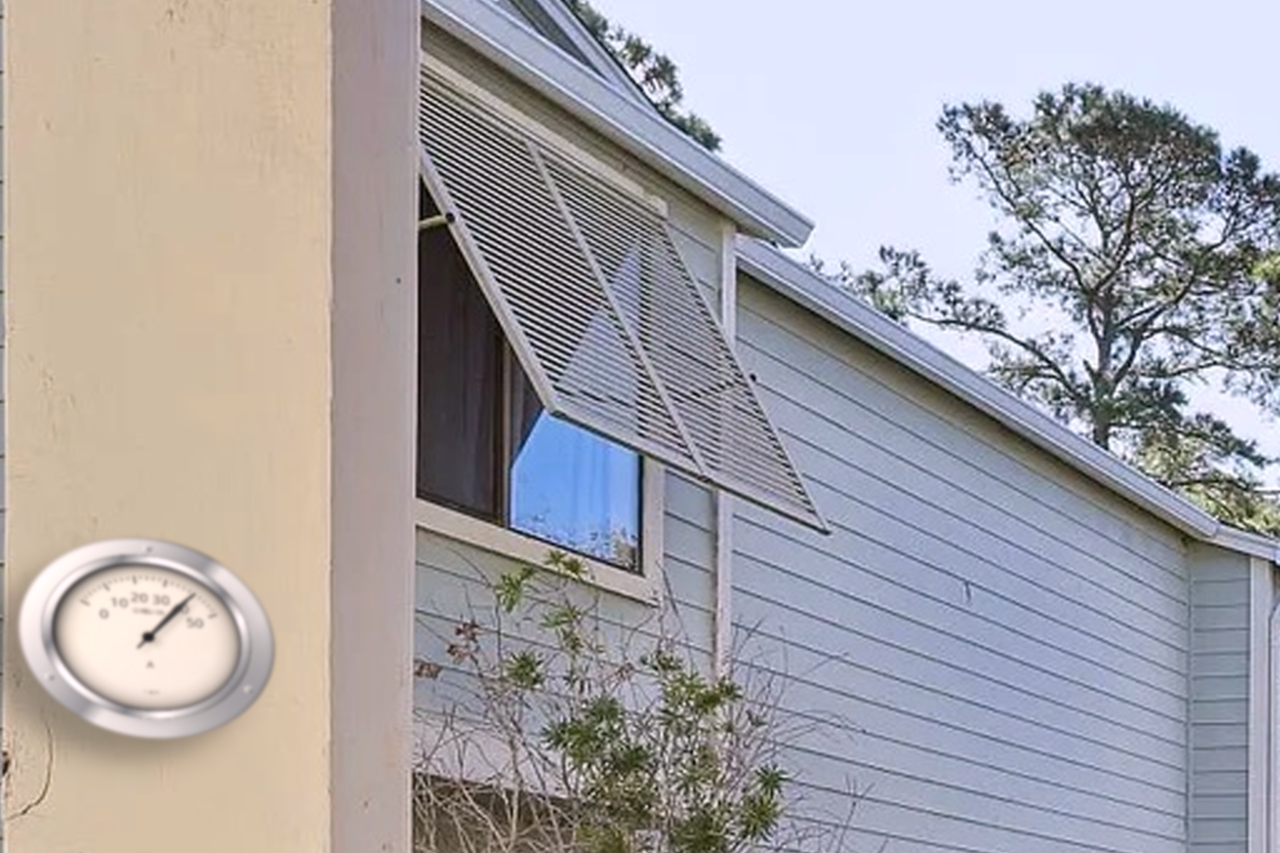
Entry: 40 (A)
